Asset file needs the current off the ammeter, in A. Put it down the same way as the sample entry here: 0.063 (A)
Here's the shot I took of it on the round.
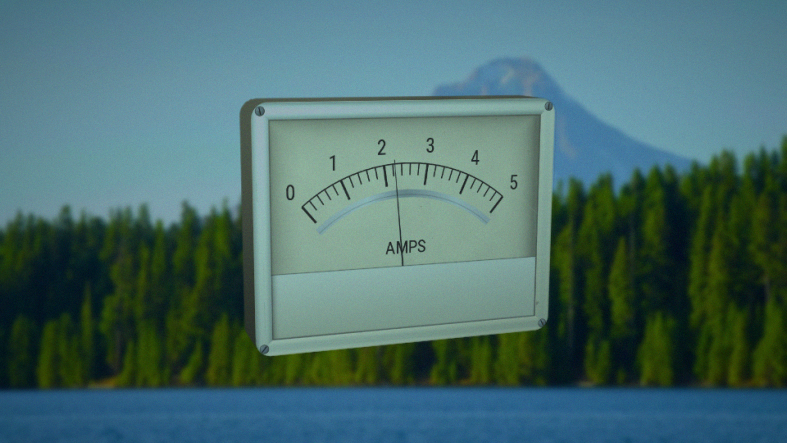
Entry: 2.2 (A)
